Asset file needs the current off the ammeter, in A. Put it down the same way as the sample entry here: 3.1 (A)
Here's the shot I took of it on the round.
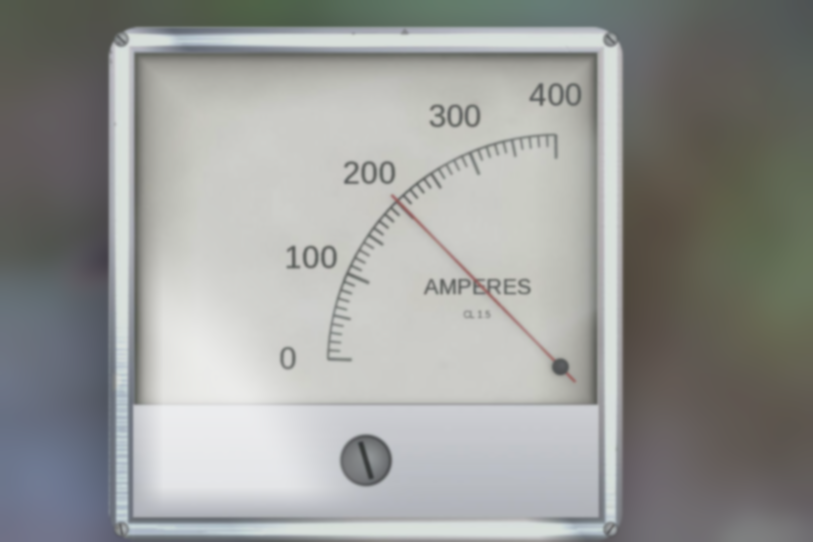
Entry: 200 (A)
